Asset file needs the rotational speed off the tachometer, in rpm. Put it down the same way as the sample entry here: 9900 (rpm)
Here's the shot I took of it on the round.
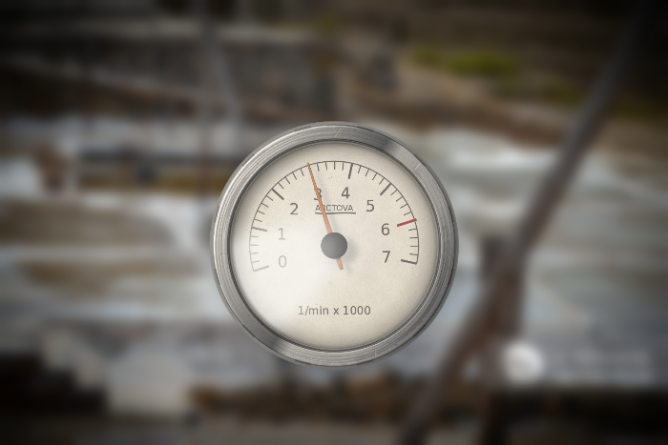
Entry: 3000 (rpm)
